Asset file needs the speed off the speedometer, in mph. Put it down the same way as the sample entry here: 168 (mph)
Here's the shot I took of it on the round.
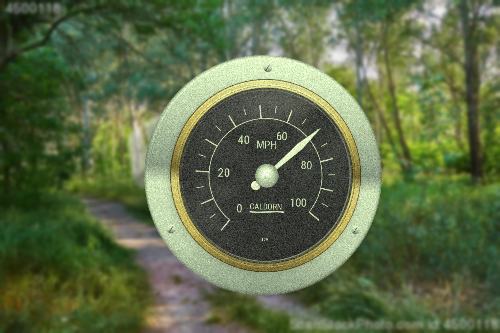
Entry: 70 (mph)
